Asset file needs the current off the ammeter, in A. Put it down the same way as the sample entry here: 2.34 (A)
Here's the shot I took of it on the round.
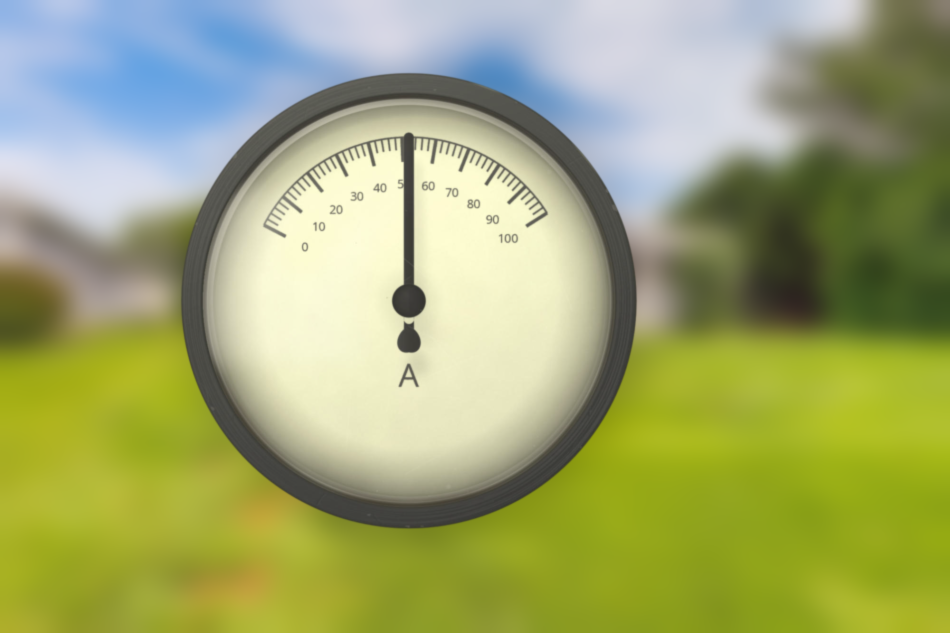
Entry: 52 (A)
